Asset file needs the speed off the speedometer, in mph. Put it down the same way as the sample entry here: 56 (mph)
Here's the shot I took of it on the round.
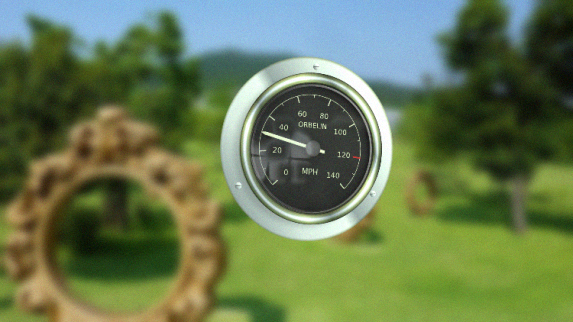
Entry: 30 (mph)
